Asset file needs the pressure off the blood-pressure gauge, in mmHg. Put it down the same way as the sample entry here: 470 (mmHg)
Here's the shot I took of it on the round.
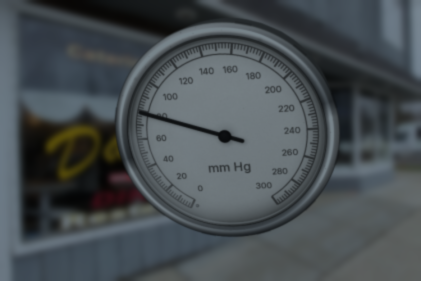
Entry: 80 (mmHg)
